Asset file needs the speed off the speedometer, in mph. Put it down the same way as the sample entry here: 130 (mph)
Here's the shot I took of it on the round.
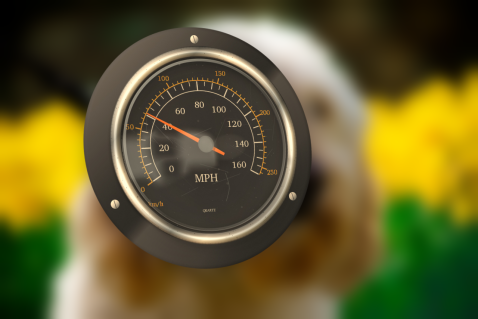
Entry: 40 (mph)
